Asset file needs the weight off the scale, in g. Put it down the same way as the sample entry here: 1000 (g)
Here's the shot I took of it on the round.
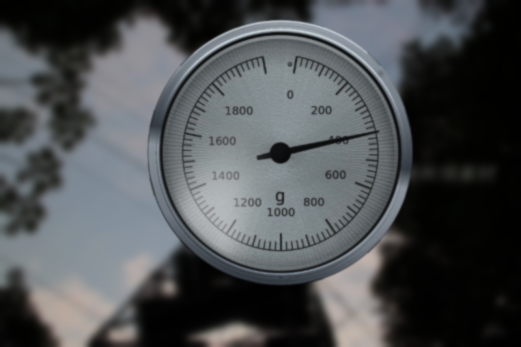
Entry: 400 (g)
